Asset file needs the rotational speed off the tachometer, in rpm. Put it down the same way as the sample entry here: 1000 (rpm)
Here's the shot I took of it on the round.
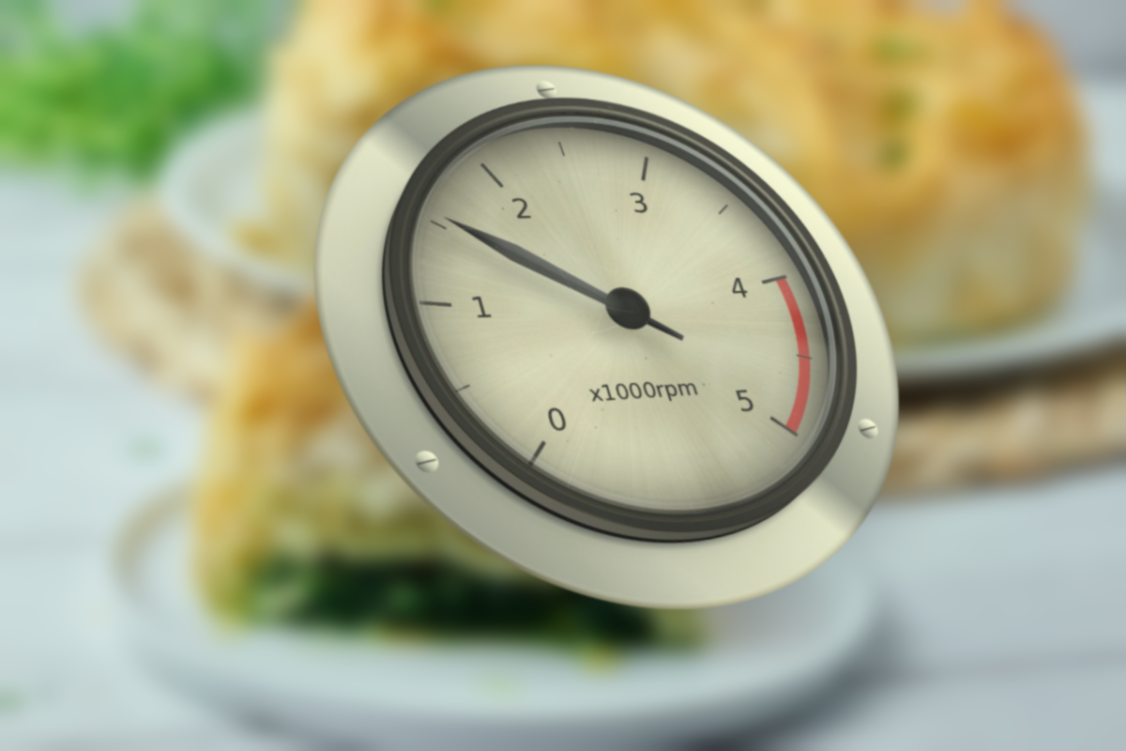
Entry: 1500 (rpm)
